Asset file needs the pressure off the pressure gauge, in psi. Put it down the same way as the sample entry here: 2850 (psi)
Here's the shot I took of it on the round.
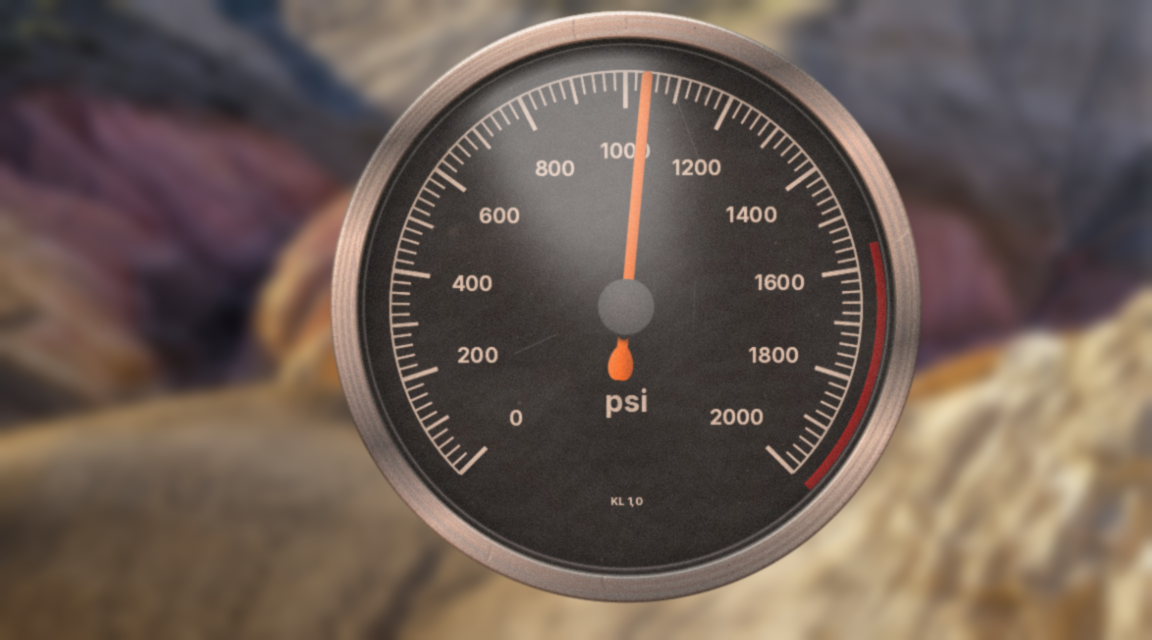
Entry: 1040 (psi)
